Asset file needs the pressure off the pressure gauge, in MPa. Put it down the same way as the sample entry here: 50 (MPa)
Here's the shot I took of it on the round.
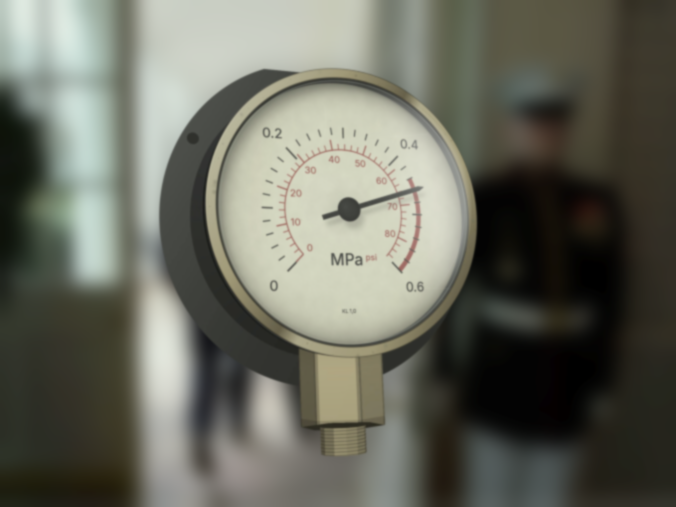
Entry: 0.46 (MPa)
